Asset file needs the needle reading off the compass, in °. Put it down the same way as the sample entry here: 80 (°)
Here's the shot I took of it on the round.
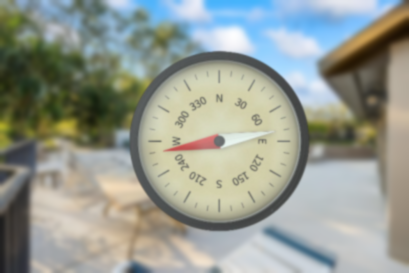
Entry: 260 (°)
